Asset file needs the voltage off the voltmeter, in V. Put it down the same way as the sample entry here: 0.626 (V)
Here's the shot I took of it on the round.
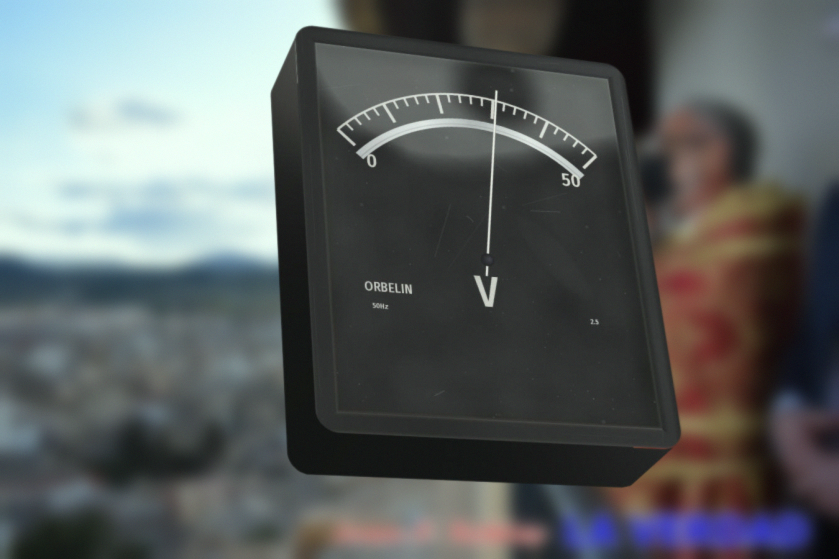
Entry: 30 (V)
